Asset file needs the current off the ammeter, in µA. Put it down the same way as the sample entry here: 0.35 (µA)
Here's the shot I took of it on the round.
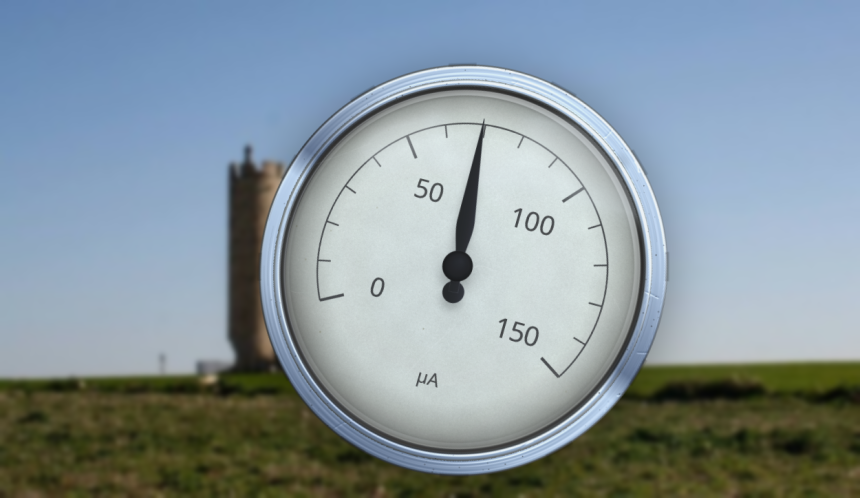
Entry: 70 (µA)
